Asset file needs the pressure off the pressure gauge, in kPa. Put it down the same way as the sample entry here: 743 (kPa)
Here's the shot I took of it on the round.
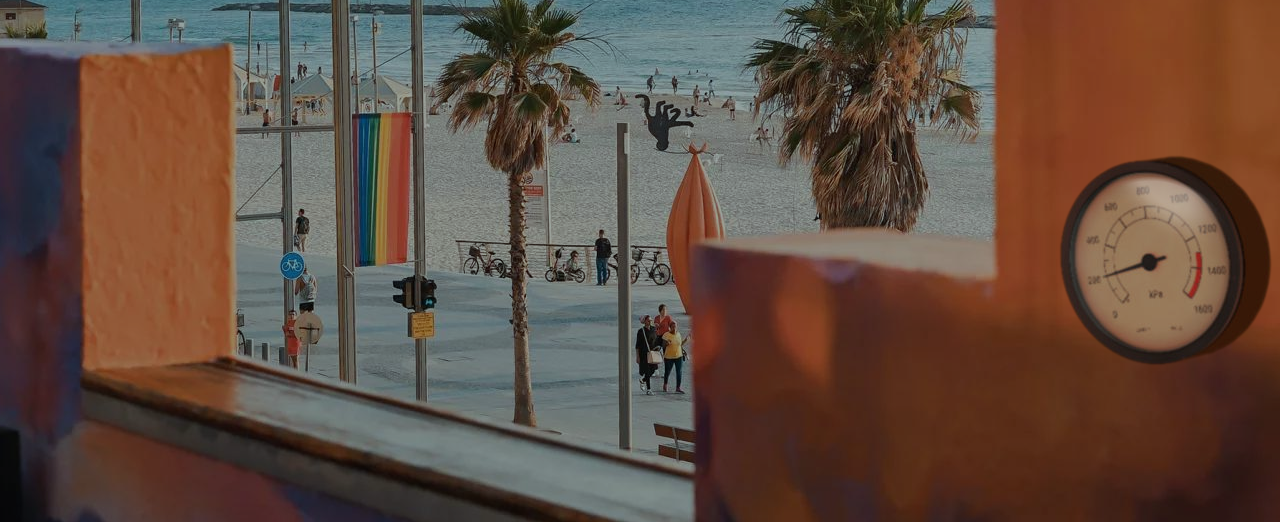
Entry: 200 (kPa)
